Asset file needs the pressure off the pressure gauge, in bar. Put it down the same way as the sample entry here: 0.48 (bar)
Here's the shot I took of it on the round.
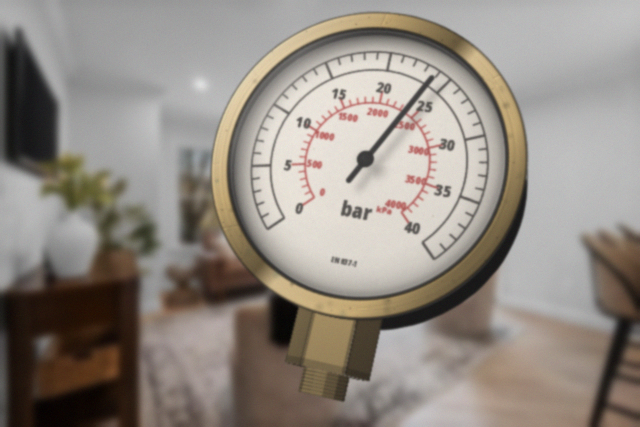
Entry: 24 (bar)
